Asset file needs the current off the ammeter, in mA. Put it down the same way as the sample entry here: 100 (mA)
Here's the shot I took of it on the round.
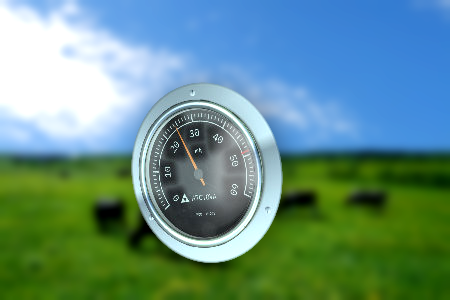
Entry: 25 (mA)
